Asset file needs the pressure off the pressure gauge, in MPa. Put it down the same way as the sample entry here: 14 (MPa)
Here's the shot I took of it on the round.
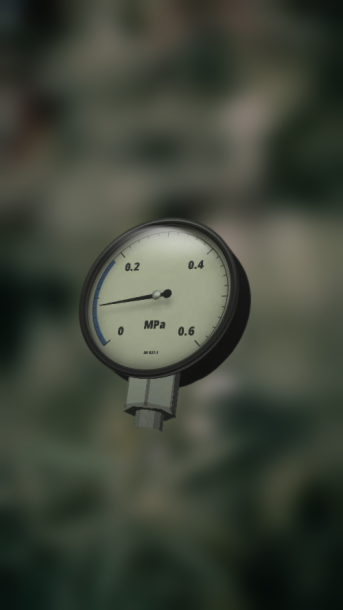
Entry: 0.08 (MPa)
